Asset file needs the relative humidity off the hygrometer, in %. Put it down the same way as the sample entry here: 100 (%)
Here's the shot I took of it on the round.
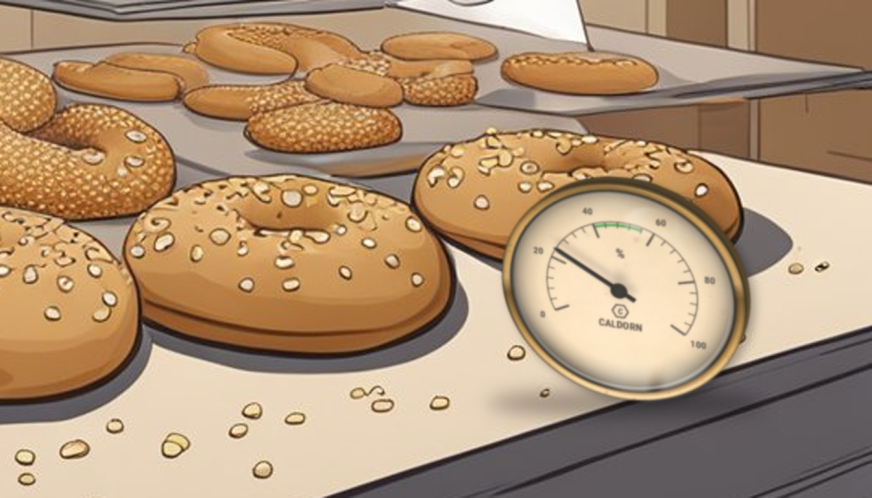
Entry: 24 (%)
